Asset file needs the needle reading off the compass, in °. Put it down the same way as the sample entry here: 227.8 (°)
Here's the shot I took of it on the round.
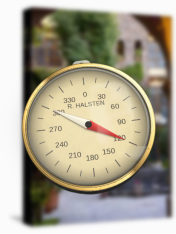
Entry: 120 (°)
